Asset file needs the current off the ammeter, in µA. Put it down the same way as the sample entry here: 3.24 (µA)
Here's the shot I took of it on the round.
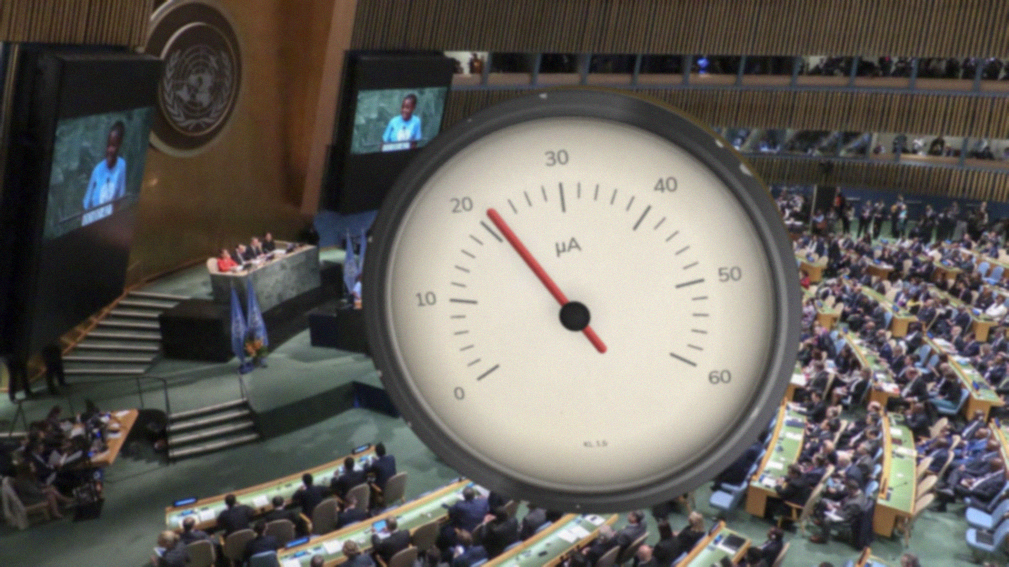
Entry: 22 (µA)
